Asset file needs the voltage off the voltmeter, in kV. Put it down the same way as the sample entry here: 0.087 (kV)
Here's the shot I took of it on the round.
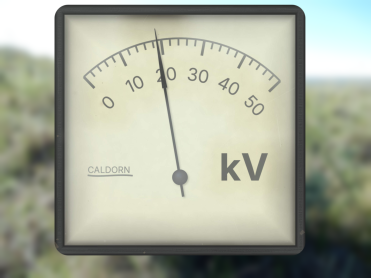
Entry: 19 (kV)
